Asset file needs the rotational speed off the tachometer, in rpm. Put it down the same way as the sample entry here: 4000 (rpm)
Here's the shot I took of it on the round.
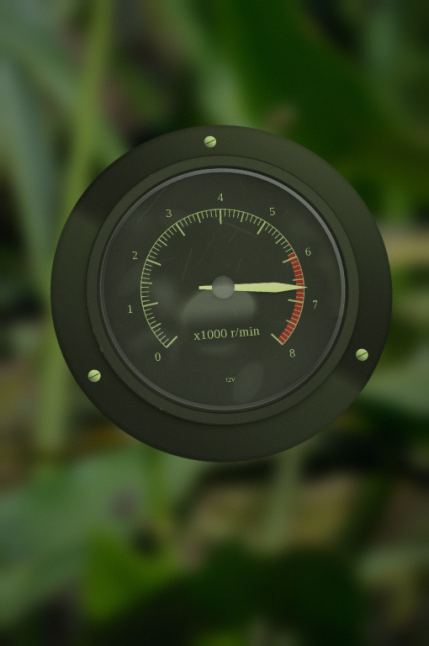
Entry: 6700 (rpm)
